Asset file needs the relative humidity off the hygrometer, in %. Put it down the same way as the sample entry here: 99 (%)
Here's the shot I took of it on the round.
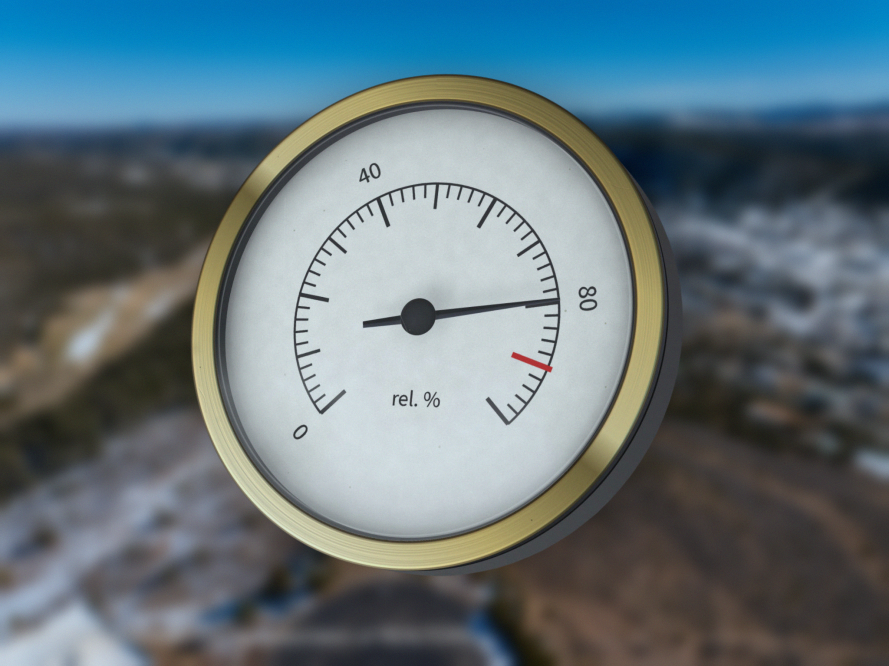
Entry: 80 (%)
